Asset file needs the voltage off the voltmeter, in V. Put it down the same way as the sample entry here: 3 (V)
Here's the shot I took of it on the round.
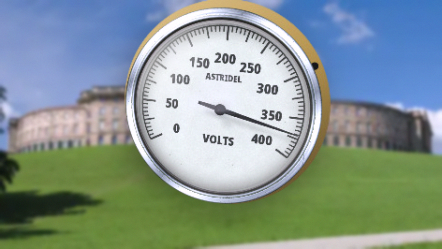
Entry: 370 (V)
